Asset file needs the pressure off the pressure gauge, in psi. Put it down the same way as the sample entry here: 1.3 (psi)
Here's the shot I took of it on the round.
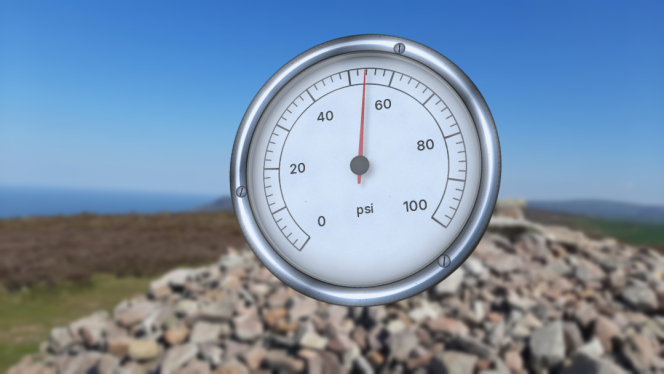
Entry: 54 (psi)
